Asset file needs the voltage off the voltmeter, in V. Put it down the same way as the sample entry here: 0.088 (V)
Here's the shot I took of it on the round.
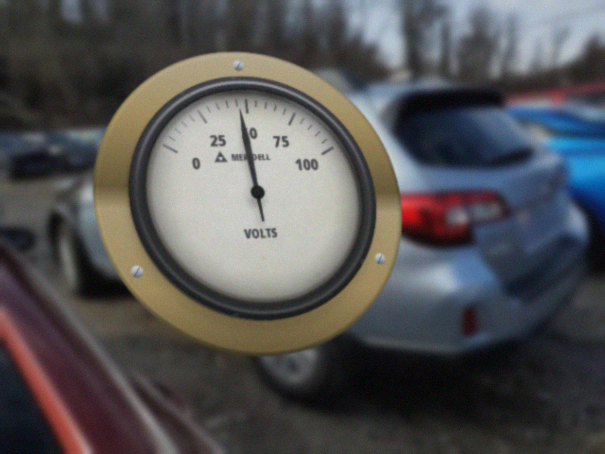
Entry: 45 (V)
